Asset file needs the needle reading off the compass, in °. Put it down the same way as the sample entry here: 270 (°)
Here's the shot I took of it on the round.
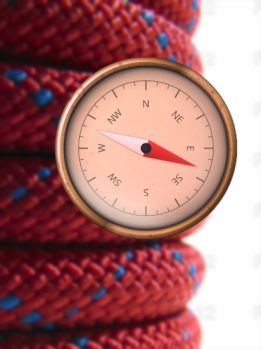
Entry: 110 (°)
